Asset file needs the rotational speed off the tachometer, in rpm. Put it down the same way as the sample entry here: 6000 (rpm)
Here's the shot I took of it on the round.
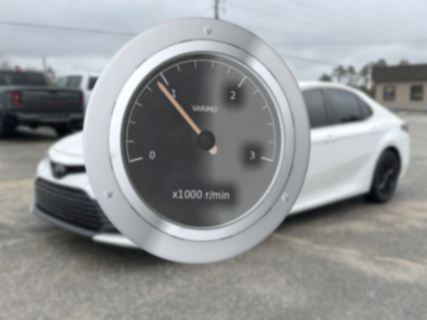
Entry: 900 (rpm)
